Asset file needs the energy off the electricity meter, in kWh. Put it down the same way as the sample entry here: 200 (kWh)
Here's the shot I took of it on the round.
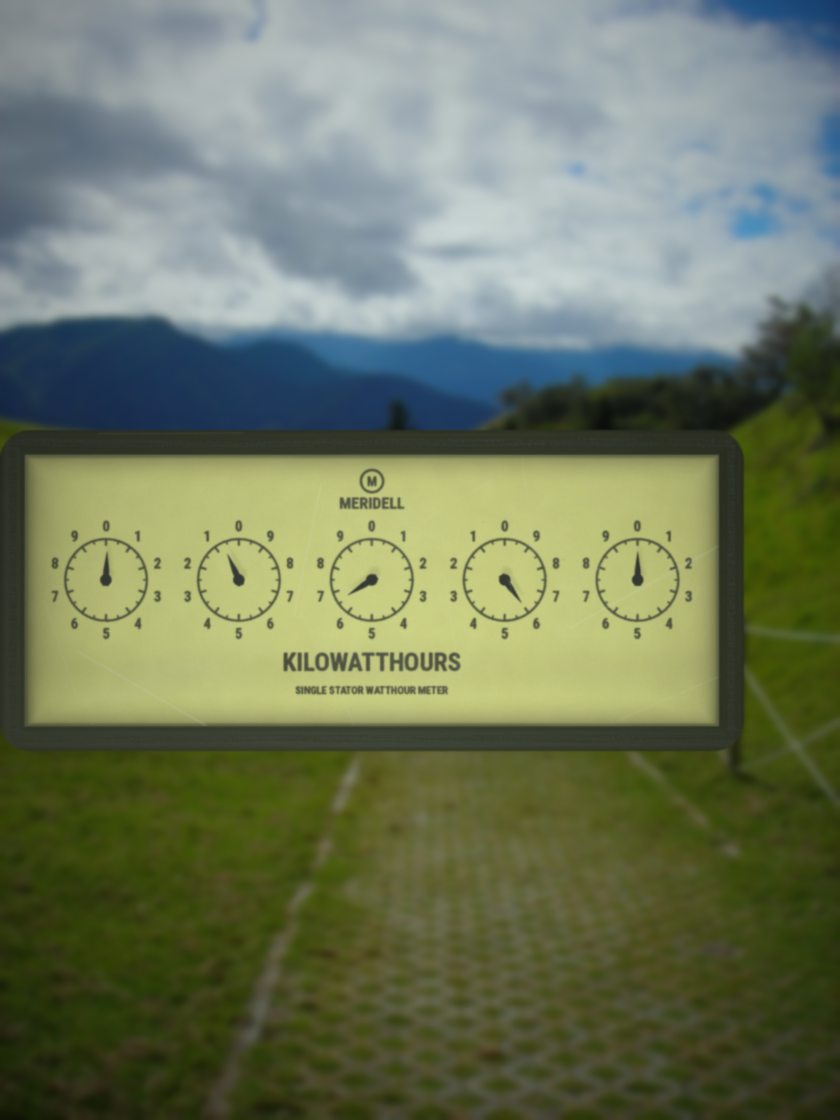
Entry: 660 (kWh)
